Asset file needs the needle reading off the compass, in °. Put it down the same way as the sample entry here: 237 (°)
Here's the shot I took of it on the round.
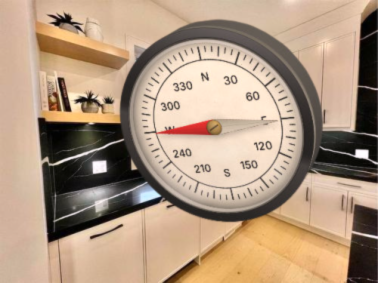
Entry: 270 (°)
